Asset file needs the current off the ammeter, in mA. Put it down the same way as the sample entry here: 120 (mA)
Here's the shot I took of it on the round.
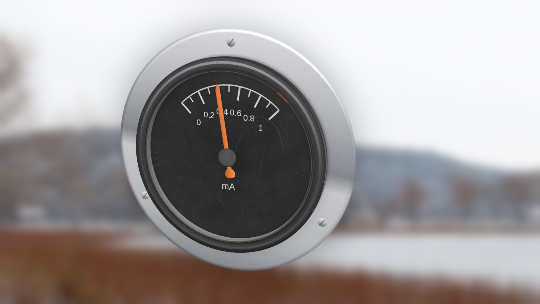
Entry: 0.4 (mA)
